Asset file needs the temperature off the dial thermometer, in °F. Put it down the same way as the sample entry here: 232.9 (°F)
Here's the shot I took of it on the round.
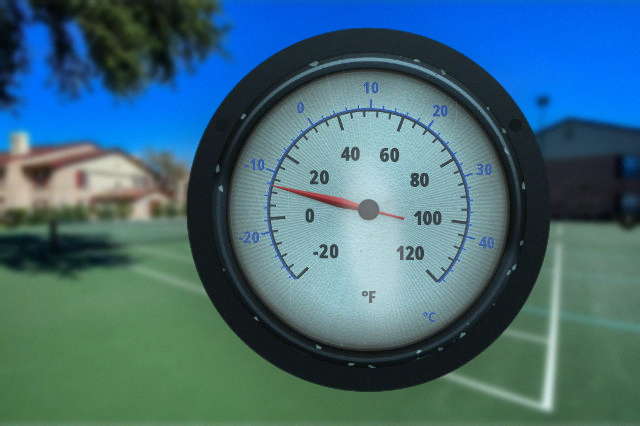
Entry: 10 (°F)
